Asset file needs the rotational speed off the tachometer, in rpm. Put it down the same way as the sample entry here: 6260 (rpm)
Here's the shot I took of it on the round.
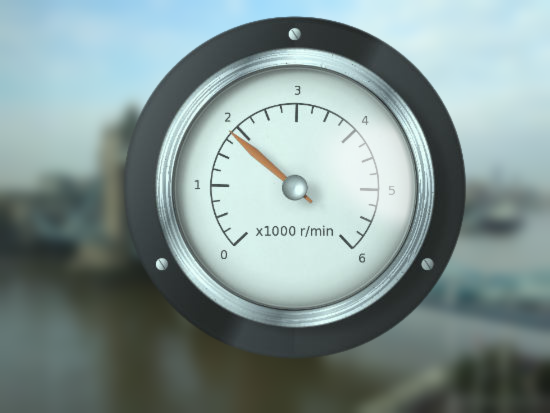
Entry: 1875 (rpm)
